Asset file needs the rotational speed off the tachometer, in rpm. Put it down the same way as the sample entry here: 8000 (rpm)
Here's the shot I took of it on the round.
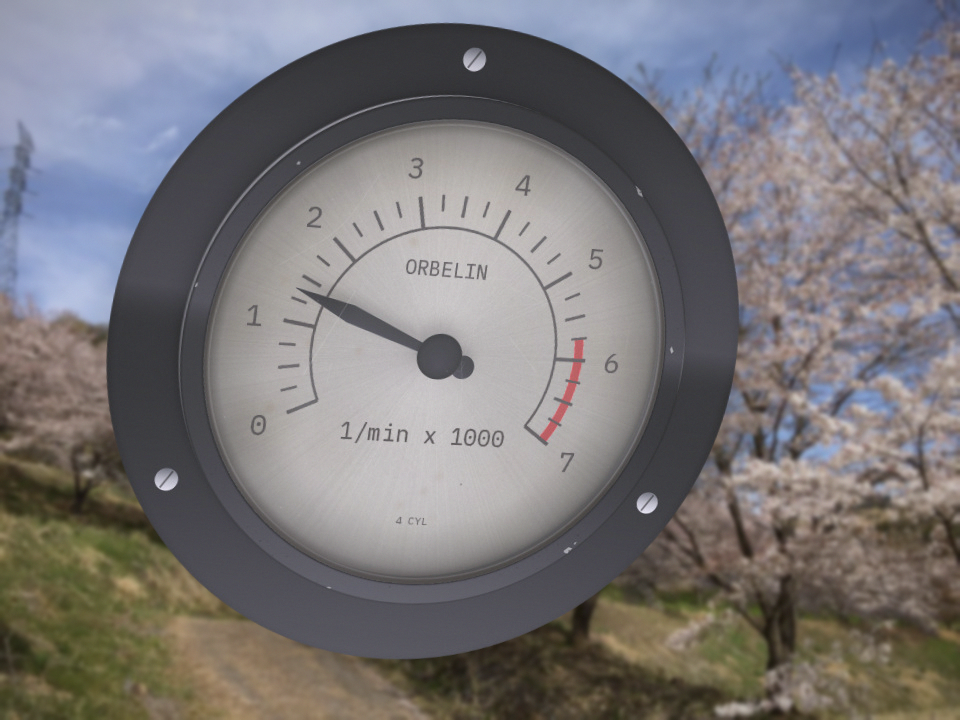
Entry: 1375 (rpm)
